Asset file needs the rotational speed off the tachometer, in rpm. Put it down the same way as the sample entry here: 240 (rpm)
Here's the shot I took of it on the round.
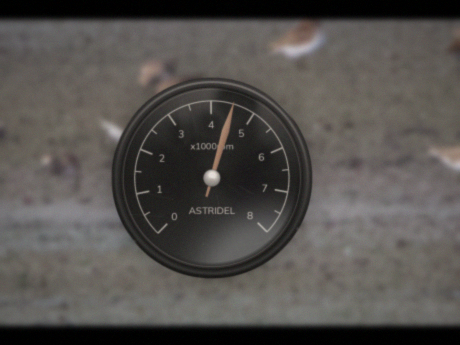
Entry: 4500 (rpm)
